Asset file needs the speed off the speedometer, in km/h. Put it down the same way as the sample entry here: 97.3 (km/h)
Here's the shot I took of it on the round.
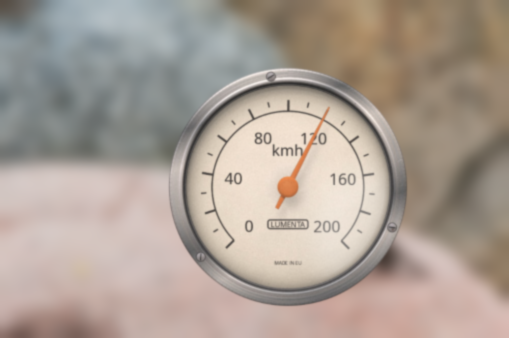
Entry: 120 (km/h)
